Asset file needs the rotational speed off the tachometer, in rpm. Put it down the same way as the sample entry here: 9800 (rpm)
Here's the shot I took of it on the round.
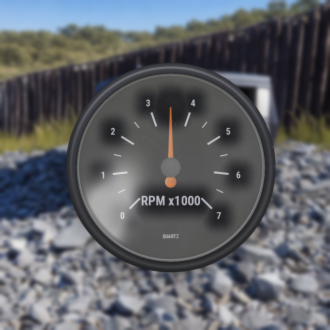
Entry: 3500 (rpm)
